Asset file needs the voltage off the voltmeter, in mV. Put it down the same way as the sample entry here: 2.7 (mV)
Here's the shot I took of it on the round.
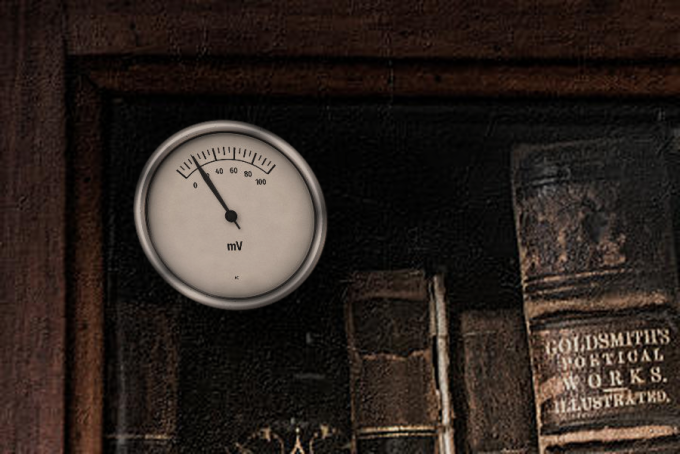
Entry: 20 (mV)
